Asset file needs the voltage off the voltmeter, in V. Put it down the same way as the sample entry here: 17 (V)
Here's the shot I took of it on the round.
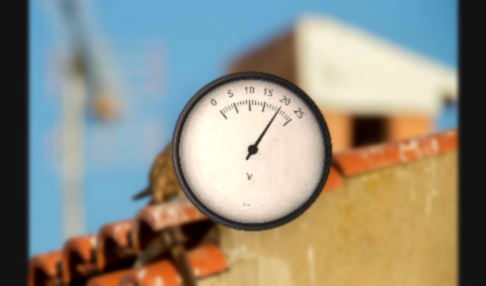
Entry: 20 (V)
